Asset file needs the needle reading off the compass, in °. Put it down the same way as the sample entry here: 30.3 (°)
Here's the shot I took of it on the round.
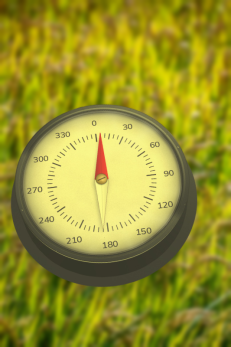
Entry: 5 (°)
